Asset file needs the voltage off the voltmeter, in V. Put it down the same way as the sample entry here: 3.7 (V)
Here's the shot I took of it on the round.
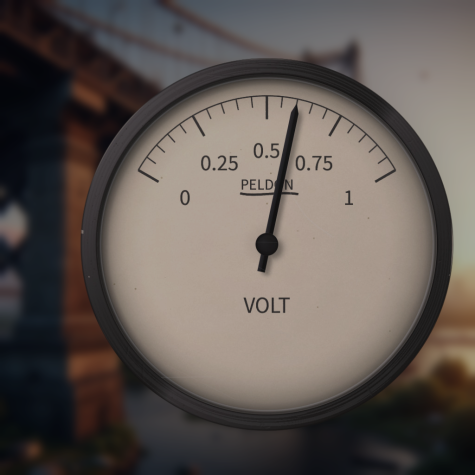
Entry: 0.6 (V)
